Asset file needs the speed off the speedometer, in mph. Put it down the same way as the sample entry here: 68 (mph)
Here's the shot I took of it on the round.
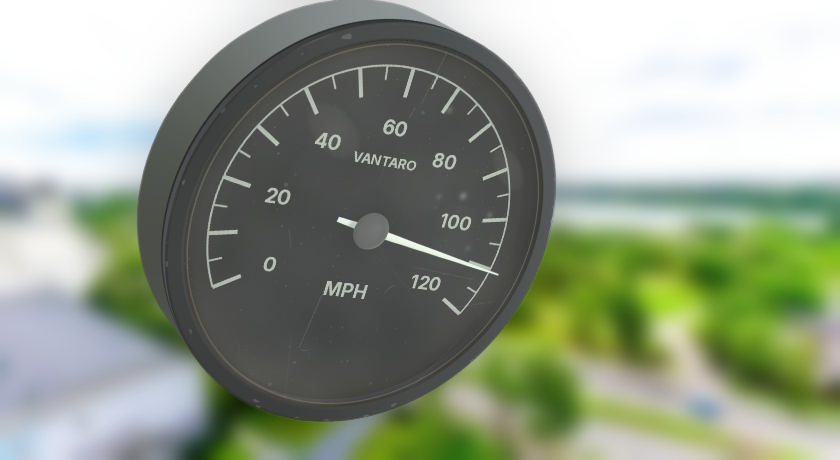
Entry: 110 (mph)
